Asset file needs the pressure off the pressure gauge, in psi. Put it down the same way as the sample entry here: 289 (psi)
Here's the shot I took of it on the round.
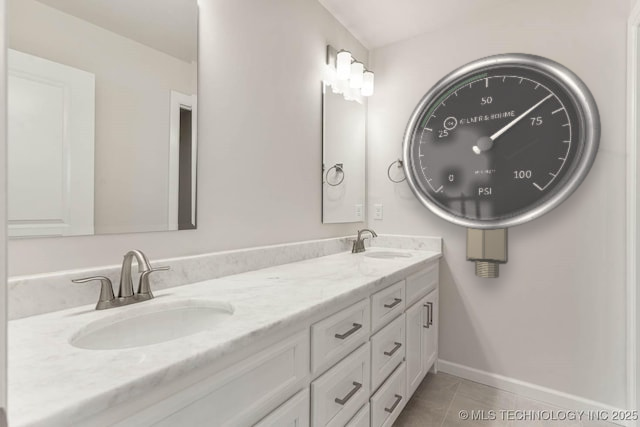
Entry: 70 (psi)
